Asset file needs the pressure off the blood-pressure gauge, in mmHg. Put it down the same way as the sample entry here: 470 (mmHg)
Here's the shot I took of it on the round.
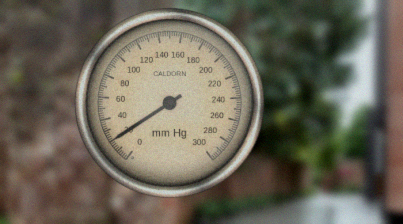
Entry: 20 (mmHg)
